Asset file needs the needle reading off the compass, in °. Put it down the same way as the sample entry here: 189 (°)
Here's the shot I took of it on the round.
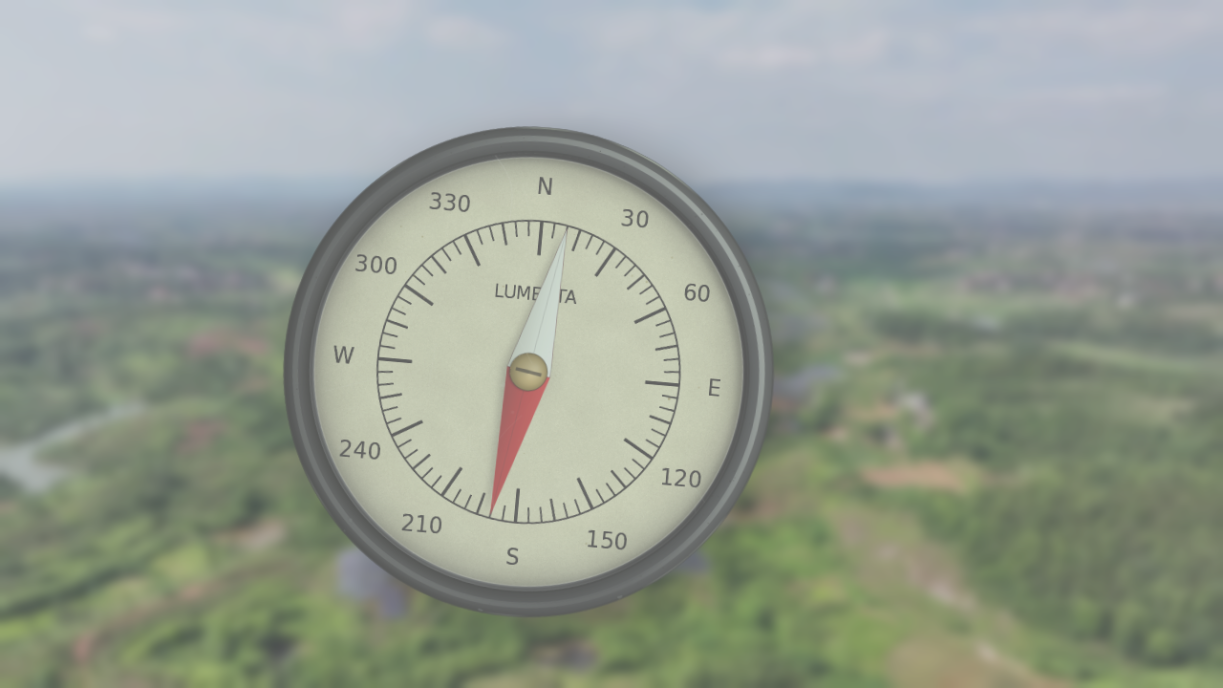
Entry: 190 (°)
